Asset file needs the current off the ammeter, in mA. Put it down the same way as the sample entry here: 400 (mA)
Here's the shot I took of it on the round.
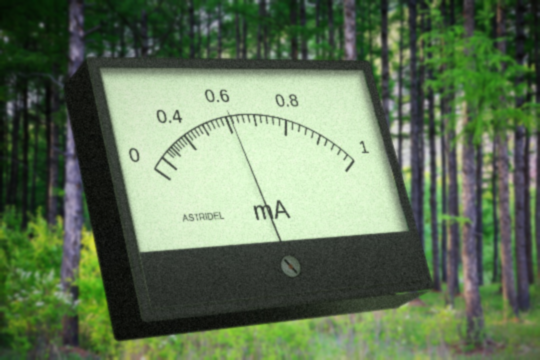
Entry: 0.6 (mA)
